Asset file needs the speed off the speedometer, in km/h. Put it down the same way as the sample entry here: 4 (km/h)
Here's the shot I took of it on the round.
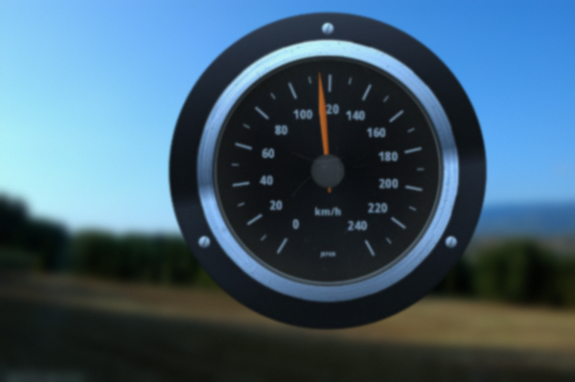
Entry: 115 (km/h)
